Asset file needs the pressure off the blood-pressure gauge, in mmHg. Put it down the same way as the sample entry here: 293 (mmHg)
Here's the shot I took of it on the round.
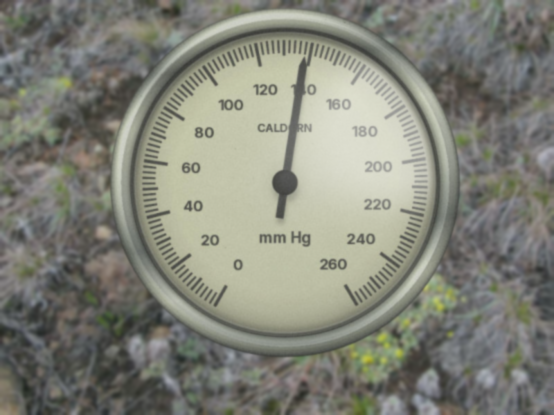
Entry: 138 (mmHg)
